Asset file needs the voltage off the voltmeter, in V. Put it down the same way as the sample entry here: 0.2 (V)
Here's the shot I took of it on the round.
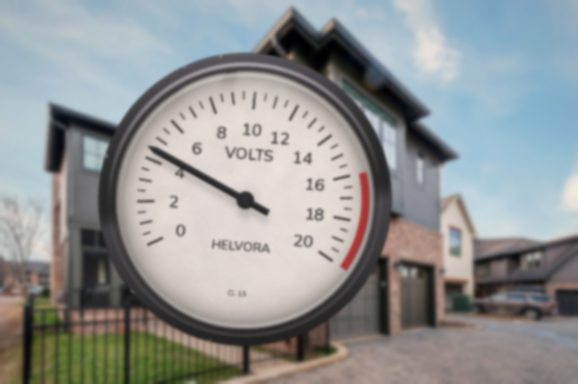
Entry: 4.5 (V)
